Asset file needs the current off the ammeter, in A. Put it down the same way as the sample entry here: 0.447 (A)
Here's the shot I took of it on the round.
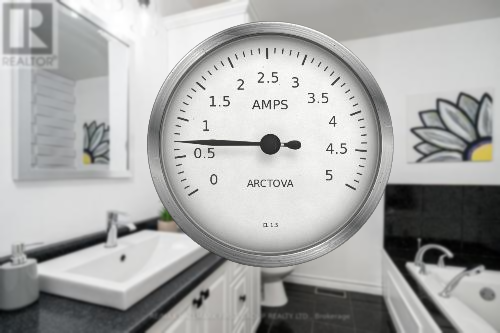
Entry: 0.7 (A)
